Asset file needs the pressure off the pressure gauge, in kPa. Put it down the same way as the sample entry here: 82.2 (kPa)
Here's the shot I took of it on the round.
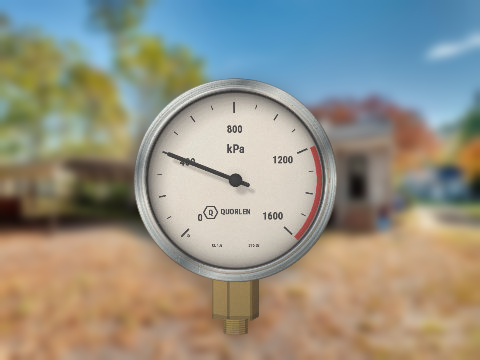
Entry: 400 (kPa)
